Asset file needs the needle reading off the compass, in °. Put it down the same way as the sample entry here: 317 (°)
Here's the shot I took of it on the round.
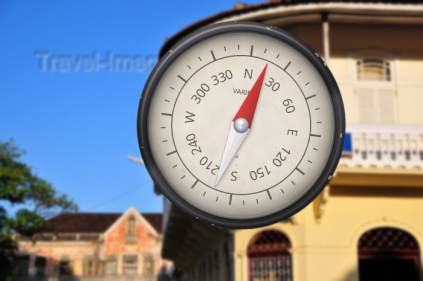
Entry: 15 (°)
